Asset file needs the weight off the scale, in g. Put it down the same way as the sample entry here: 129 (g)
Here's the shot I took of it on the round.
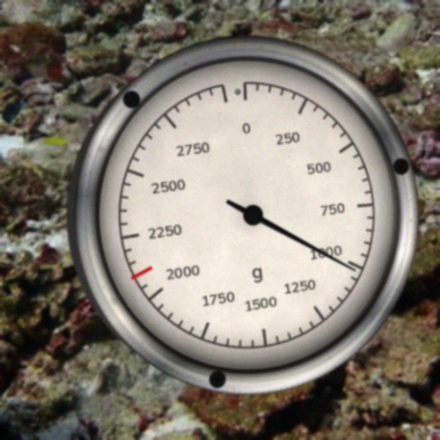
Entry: 1025 (g)
